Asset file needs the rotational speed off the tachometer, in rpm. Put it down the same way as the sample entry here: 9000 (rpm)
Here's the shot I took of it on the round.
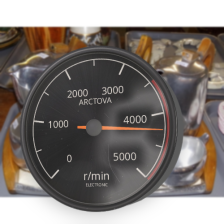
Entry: 4250 (rpm)
